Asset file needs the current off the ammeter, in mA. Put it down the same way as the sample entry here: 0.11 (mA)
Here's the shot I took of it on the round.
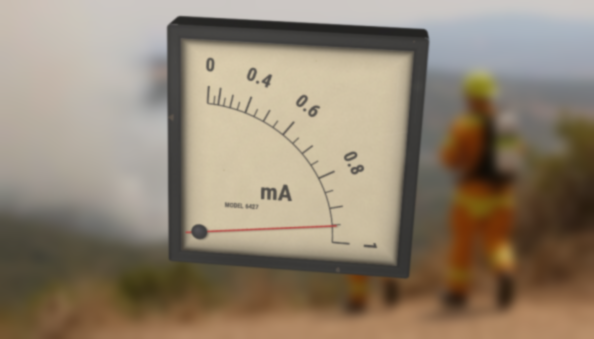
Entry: 0.95 (mA)
